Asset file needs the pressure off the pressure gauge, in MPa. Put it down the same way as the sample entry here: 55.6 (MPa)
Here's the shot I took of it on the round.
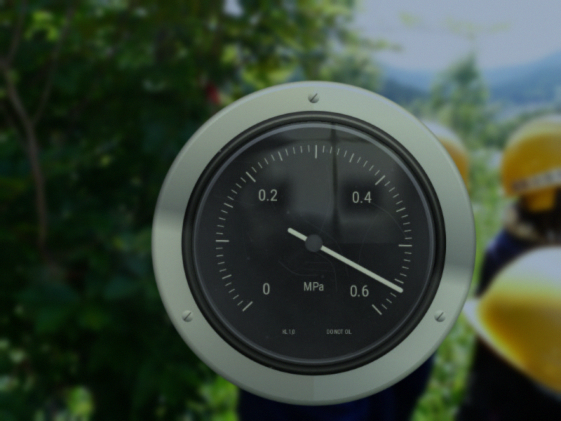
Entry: 0.56 (MPa)
